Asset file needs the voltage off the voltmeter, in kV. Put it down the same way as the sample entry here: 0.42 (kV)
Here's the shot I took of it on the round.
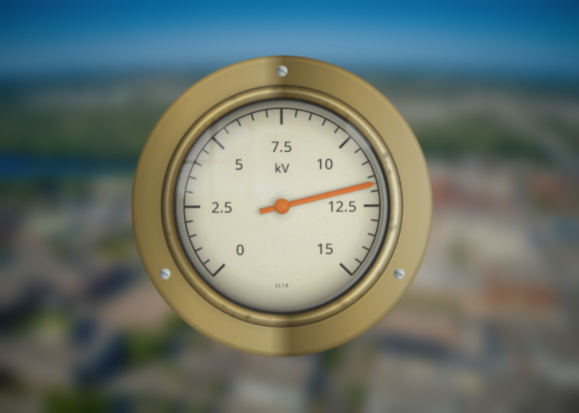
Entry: 11.75 (kV)
